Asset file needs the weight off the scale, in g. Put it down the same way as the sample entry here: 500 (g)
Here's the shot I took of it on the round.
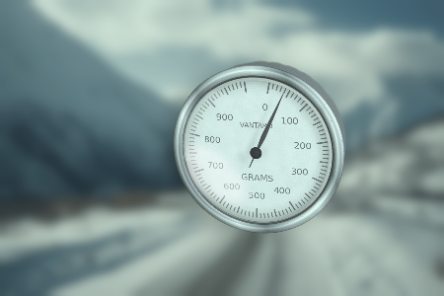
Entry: 40 (g)
